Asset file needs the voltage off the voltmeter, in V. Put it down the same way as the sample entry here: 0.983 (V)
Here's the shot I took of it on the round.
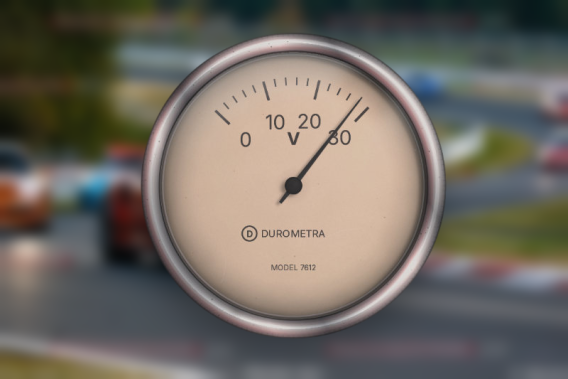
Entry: 28 (V)
